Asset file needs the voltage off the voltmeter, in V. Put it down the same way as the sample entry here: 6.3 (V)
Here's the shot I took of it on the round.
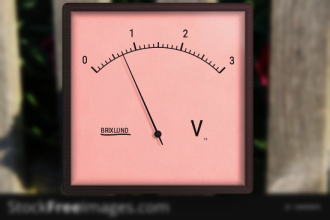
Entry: 0.7 (V)
